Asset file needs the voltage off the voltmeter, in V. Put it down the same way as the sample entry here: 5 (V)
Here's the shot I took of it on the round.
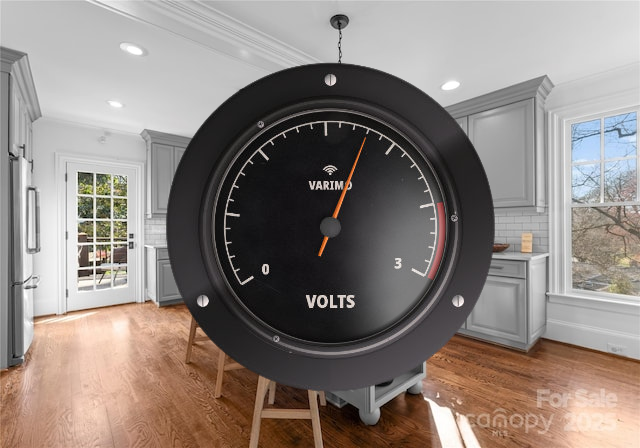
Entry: 1.8 (V)
